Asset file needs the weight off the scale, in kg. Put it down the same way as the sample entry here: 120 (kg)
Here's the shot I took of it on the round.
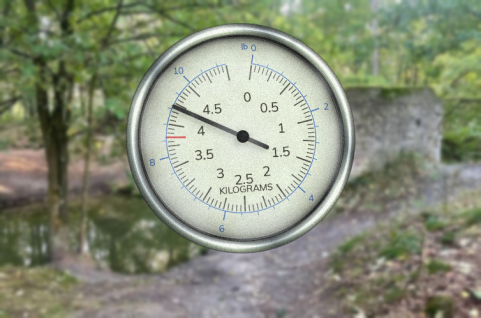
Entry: 4.2 (kg)
